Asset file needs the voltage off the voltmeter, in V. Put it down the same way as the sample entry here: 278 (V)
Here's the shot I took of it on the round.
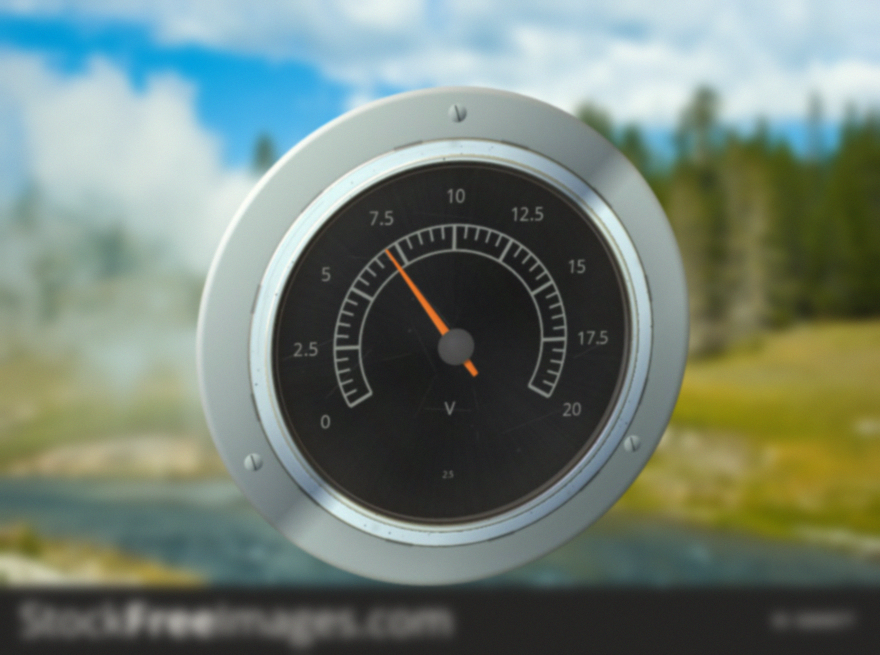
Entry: 7 (V)
